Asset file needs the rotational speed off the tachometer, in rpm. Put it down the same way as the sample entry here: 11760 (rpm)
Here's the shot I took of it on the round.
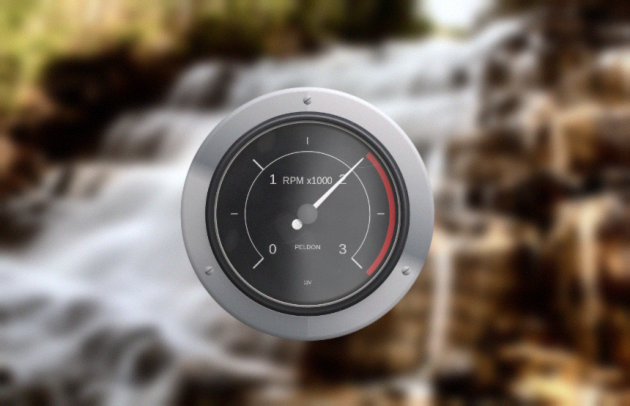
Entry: 2000 (rpm)
